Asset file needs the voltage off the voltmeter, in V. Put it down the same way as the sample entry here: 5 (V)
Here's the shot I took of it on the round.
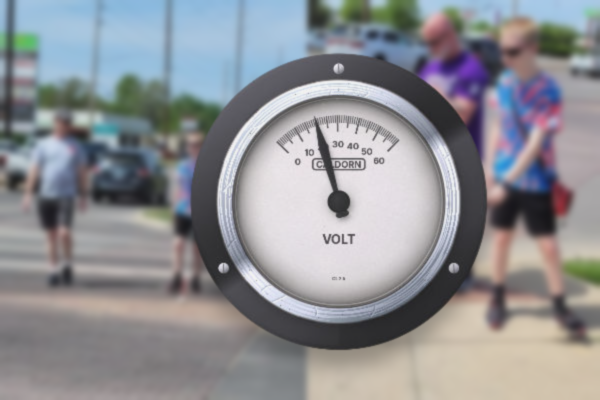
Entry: 20 (V)
